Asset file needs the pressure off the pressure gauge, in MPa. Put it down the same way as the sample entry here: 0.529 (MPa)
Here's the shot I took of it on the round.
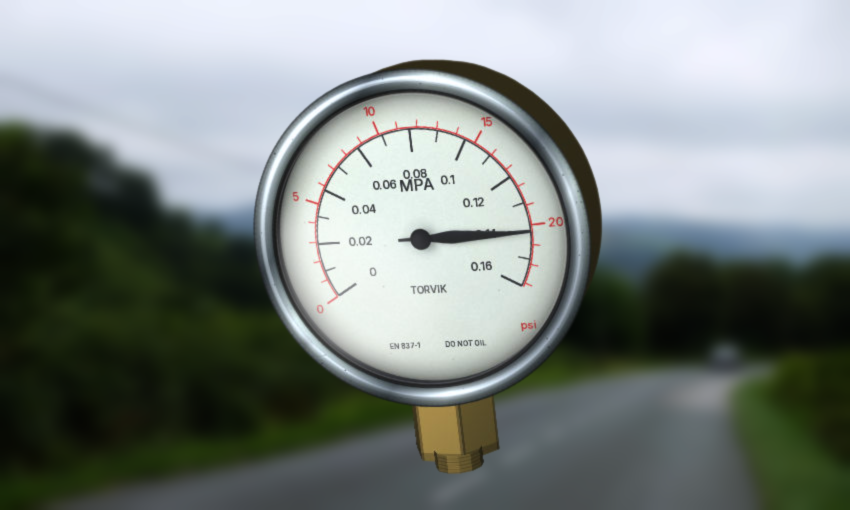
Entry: 0.14 (MPa)
